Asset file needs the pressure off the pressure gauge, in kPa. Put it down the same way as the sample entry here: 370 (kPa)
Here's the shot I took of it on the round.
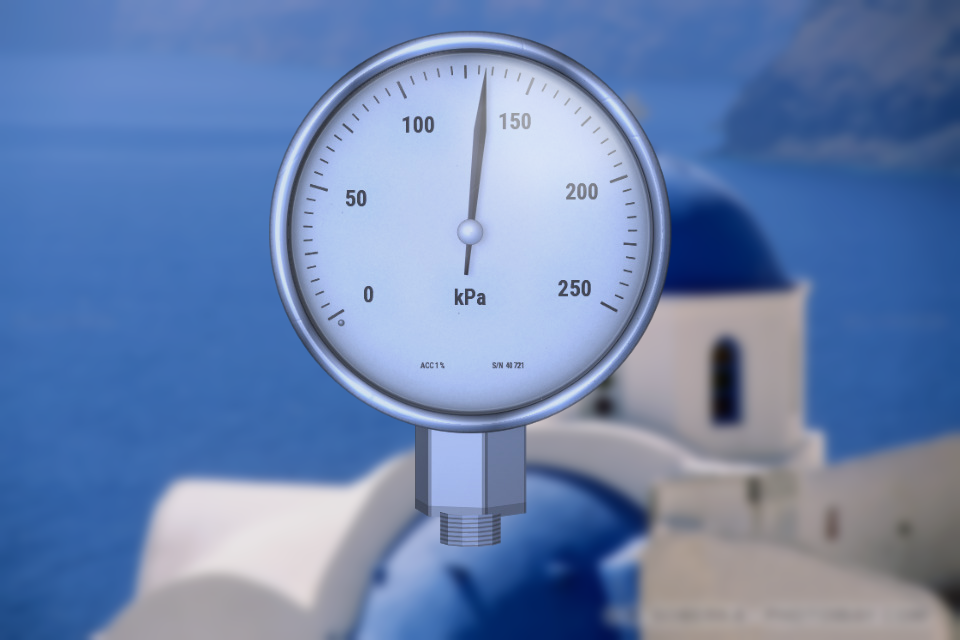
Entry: 132.5 (kPa)
